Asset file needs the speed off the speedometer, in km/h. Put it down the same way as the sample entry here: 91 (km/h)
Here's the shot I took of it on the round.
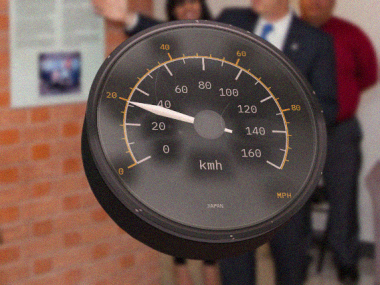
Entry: 30 (km/h)
